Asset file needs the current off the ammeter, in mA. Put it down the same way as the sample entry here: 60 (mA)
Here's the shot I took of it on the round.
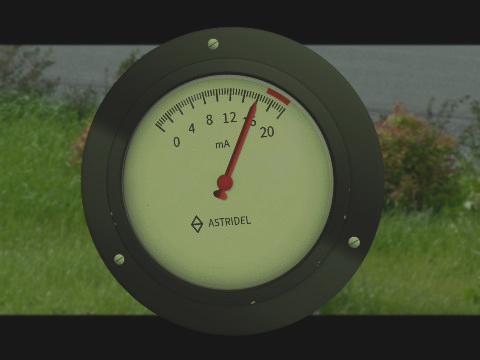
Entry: 16 (mA)
